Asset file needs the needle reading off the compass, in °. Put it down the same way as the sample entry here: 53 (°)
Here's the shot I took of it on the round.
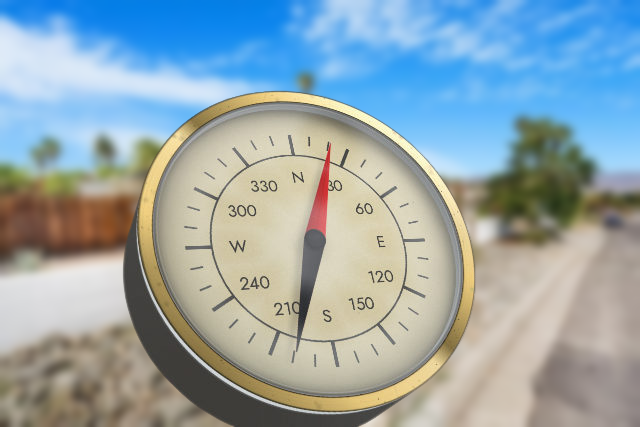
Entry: 20 (°)
